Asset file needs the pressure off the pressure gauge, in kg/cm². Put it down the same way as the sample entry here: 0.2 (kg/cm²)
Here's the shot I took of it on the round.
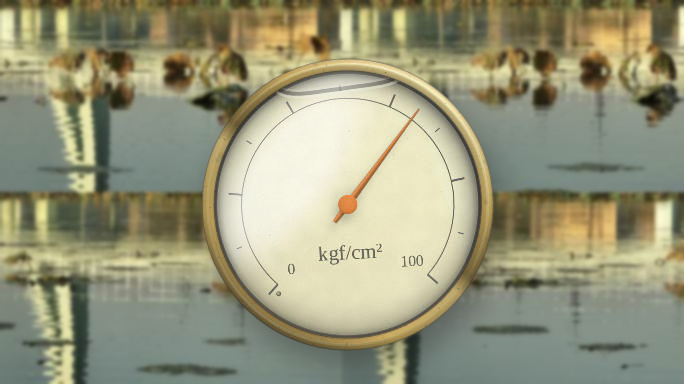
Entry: 65 (kg/cm²)
